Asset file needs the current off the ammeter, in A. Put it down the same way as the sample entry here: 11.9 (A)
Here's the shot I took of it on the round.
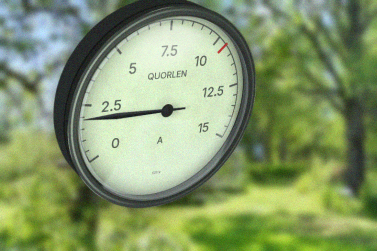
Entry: 2 (A)
